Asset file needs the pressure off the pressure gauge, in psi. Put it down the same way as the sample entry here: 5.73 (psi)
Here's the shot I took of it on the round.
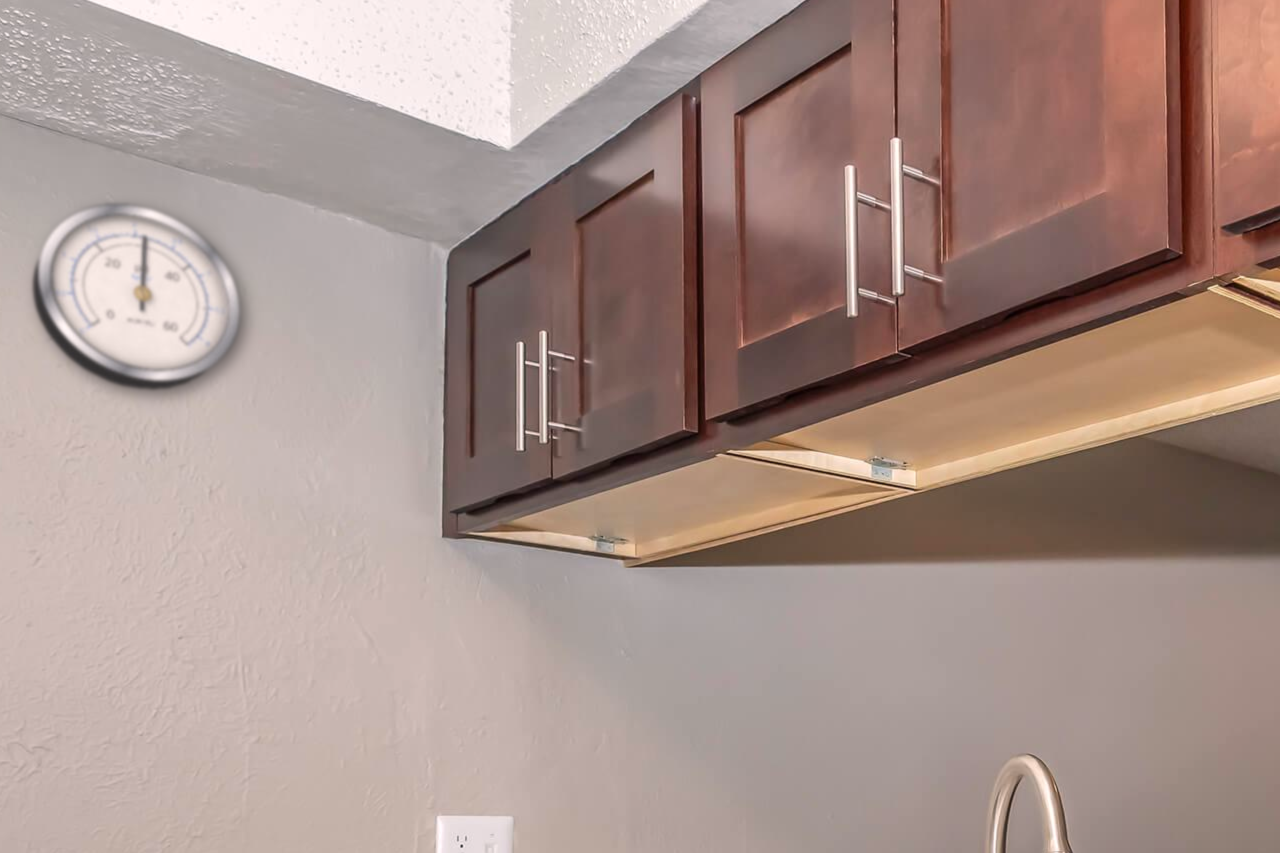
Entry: 30 (psi)
